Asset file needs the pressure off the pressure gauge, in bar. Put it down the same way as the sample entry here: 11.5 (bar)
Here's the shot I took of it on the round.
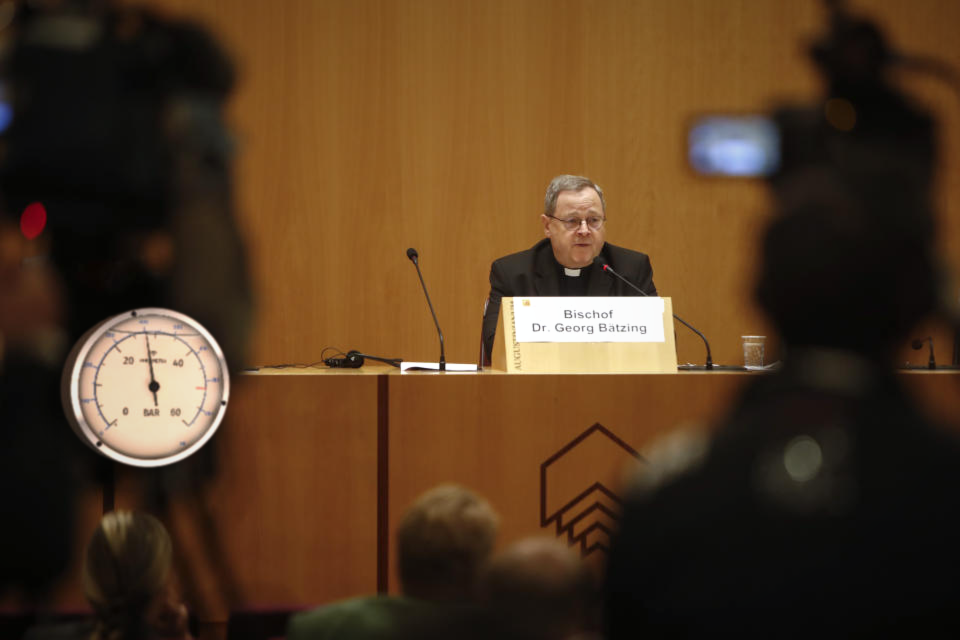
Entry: 27.5 (bar)
